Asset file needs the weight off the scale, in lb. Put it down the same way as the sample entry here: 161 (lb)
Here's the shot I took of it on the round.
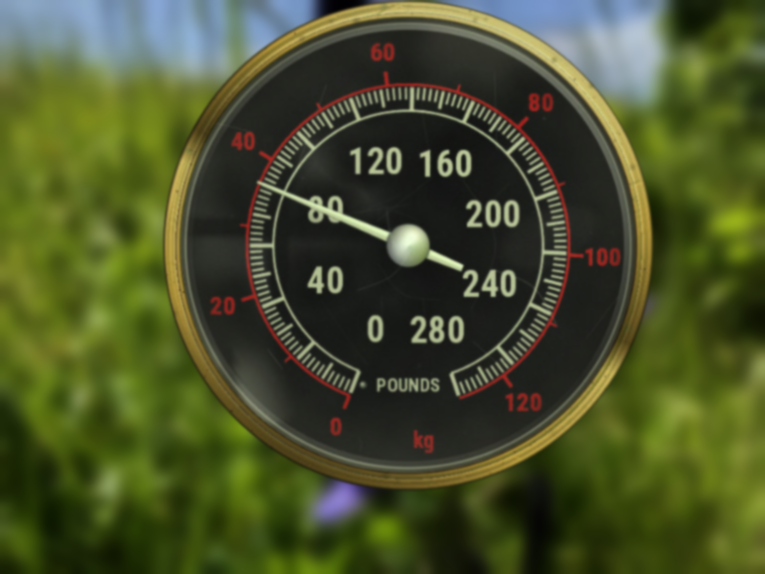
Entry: 80 (lb)
